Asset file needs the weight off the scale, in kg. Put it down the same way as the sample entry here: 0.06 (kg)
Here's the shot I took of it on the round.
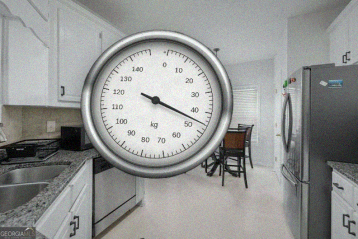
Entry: 46 (kg)
